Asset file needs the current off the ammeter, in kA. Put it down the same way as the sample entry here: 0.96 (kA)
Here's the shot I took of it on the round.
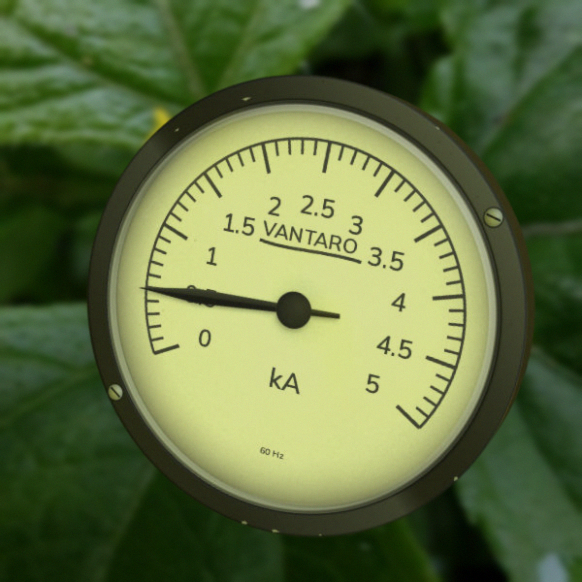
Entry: 0.5 (kA)
